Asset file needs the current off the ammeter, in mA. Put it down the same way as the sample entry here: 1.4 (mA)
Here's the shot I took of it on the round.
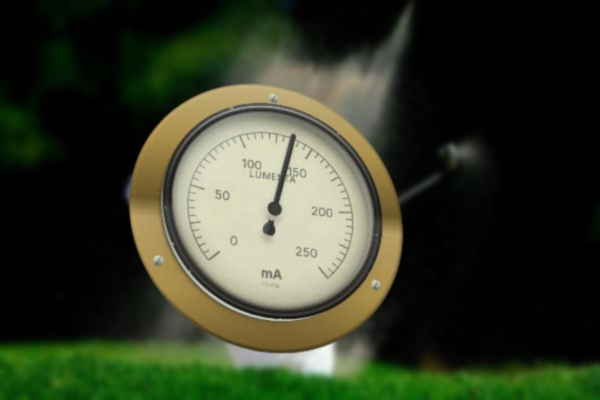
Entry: 135 (mA)
